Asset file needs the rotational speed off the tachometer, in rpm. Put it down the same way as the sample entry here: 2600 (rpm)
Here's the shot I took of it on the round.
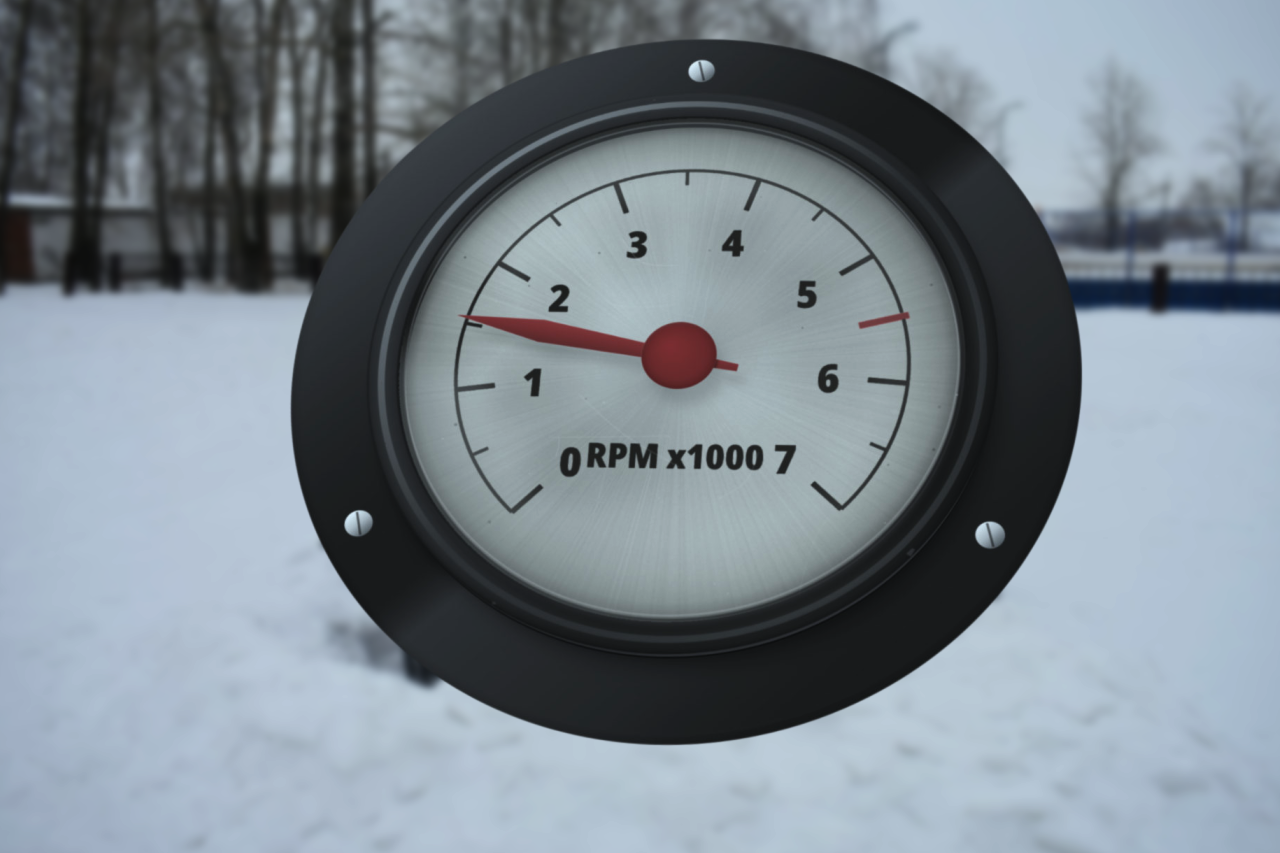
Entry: 1500 (rpm)
